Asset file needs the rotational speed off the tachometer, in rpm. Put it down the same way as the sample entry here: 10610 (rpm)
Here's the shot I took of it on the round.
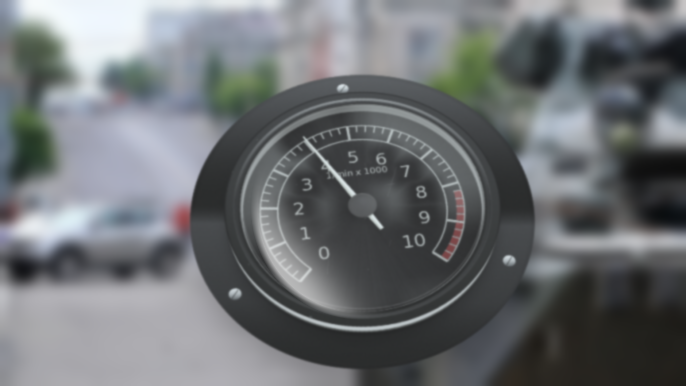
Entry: 4000 (rpm)
